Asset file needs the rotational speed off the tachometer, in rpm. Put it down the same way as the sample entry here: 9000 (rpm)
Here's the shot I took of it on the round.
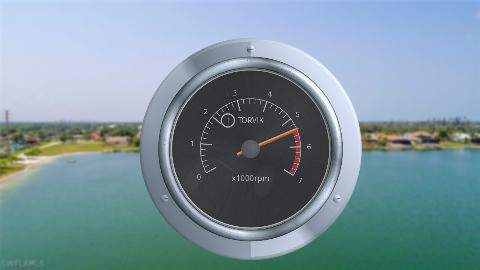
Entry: 5400 (rpm)
